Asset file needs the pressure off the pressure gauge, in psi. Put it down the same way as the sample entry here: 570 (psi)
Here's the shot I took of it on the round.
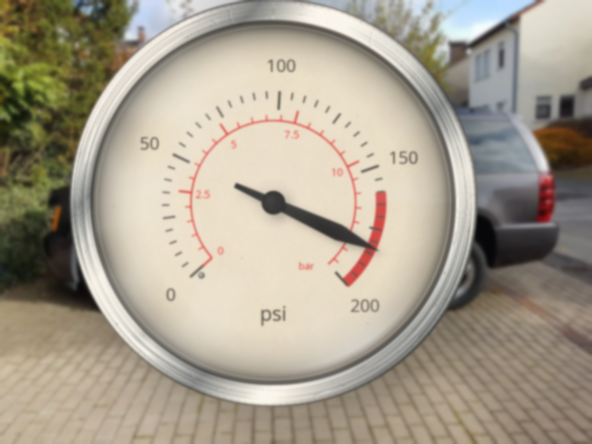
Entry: 182.5 (psi)
